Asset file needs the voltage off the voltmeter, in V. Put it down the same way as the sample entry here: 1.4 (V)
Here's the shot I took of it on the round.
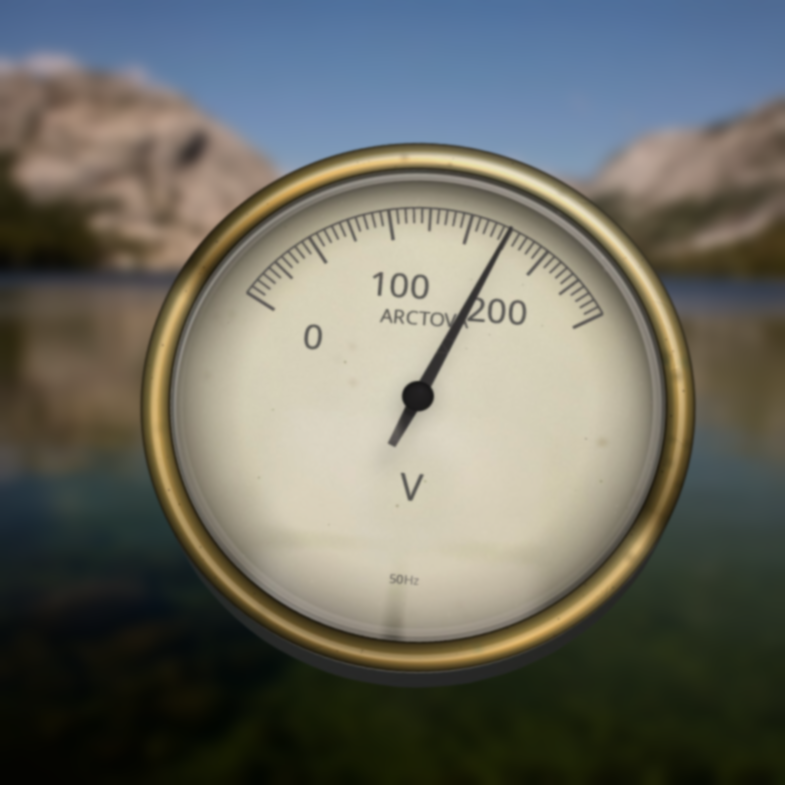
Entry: 175 (V)
